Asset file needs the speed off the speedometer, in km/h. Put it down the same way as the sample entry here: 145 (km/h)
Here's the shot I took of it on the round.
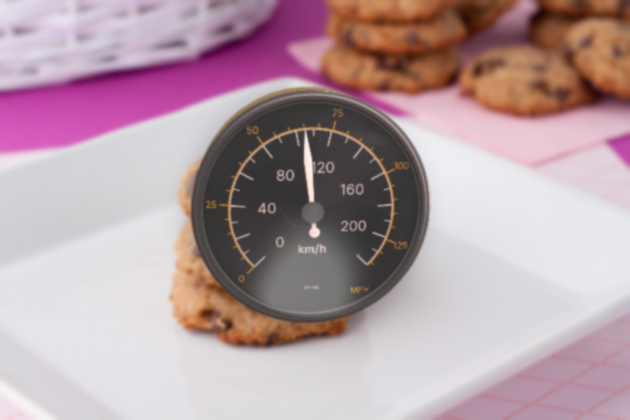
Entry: 105 (km/h)
